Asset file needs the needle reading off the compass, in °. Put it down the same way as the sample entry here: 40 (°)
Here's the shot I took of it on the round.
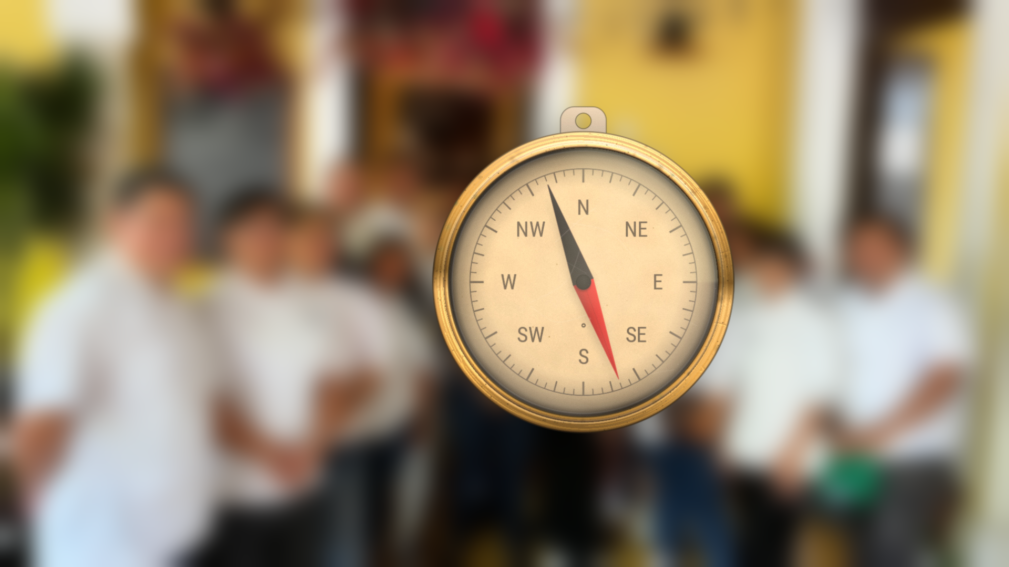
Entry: 160 (°)
